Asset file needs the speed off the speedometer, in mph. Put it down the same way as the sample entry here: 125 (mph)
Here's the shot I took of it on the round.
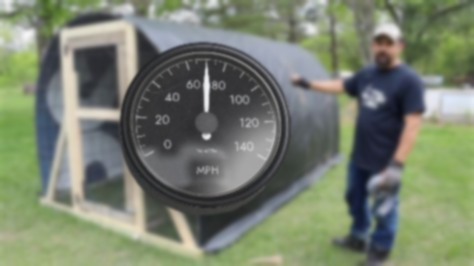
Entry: 70 (mph)
